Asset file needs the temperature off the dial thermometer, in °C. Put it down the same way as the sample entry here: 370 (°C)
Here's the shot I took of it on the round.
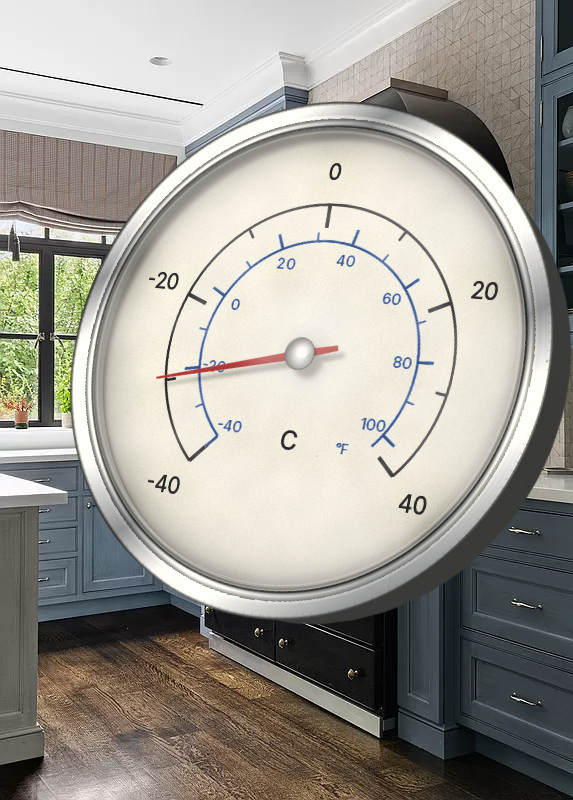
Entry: -30 (°C)
